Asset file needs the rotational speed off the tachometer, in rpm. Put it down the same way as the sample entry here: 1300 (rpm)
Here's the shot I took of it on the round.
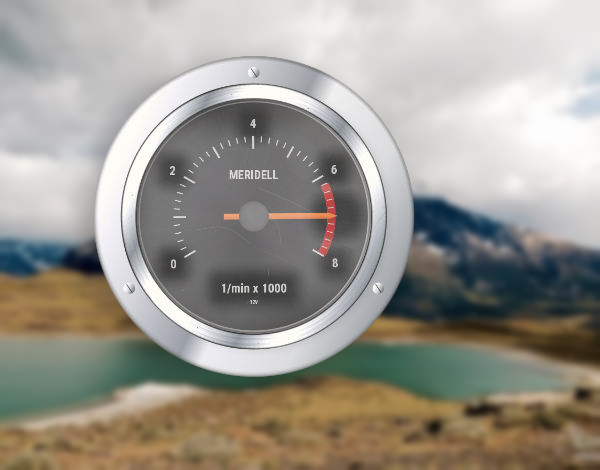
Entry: 7000 (rpm)
